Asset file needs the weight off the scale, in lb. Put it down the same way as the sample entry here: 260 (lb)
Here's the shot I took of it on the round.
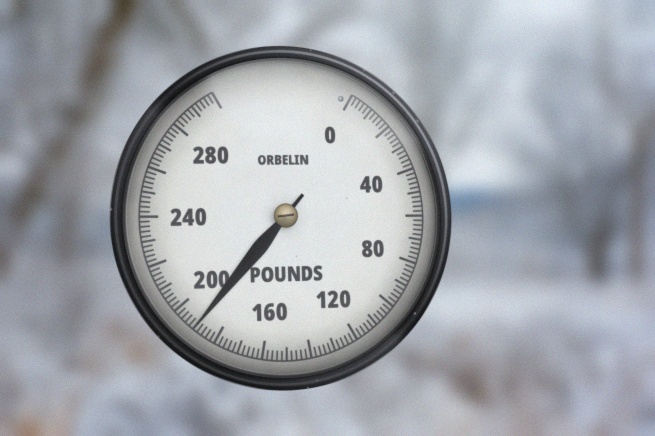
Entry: 190 (lb)
